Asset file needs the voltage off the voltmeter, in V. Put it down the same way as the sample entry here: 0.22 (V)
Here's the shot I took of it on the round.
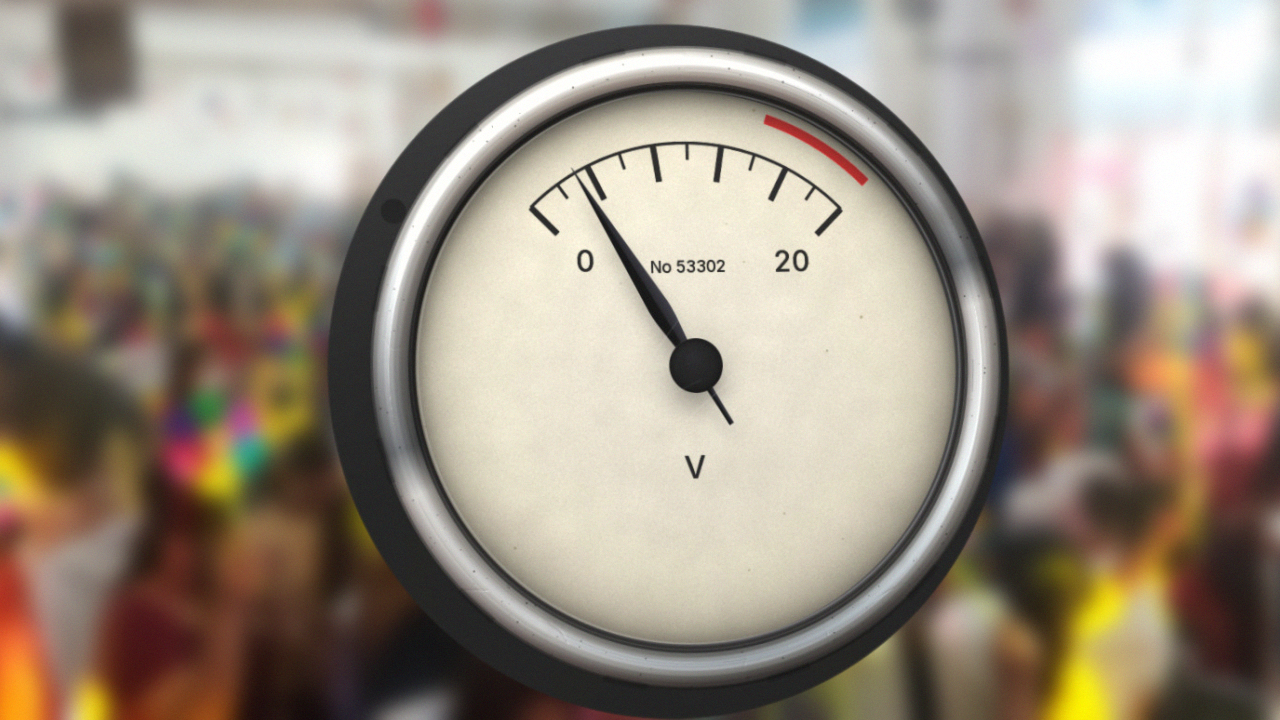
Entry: 3 (V)
